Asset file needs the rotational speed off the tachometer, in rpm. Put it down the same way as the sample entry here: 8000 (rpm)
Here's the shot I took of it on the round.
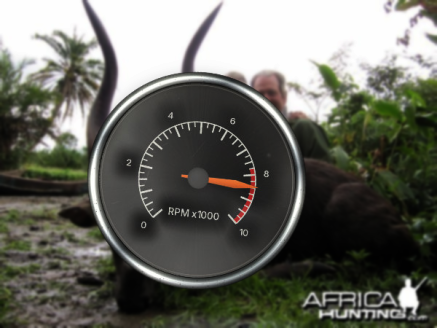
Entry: 8500 (rpm)
